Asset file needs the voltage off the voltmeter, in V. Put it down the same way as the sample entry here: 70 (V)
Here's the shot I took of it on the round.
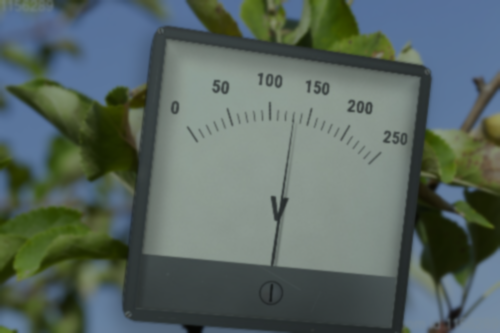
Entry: 130 (V)
